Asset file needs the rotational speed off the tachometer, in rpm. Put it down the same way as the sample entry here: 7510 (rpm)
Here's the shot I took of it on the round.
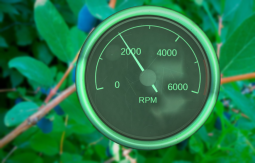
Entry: 2000 (rpm)
